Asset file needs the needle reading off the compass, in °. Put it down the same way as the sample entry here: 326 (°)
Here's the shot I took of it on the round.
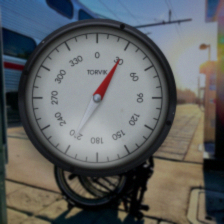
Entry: 30 (°)
